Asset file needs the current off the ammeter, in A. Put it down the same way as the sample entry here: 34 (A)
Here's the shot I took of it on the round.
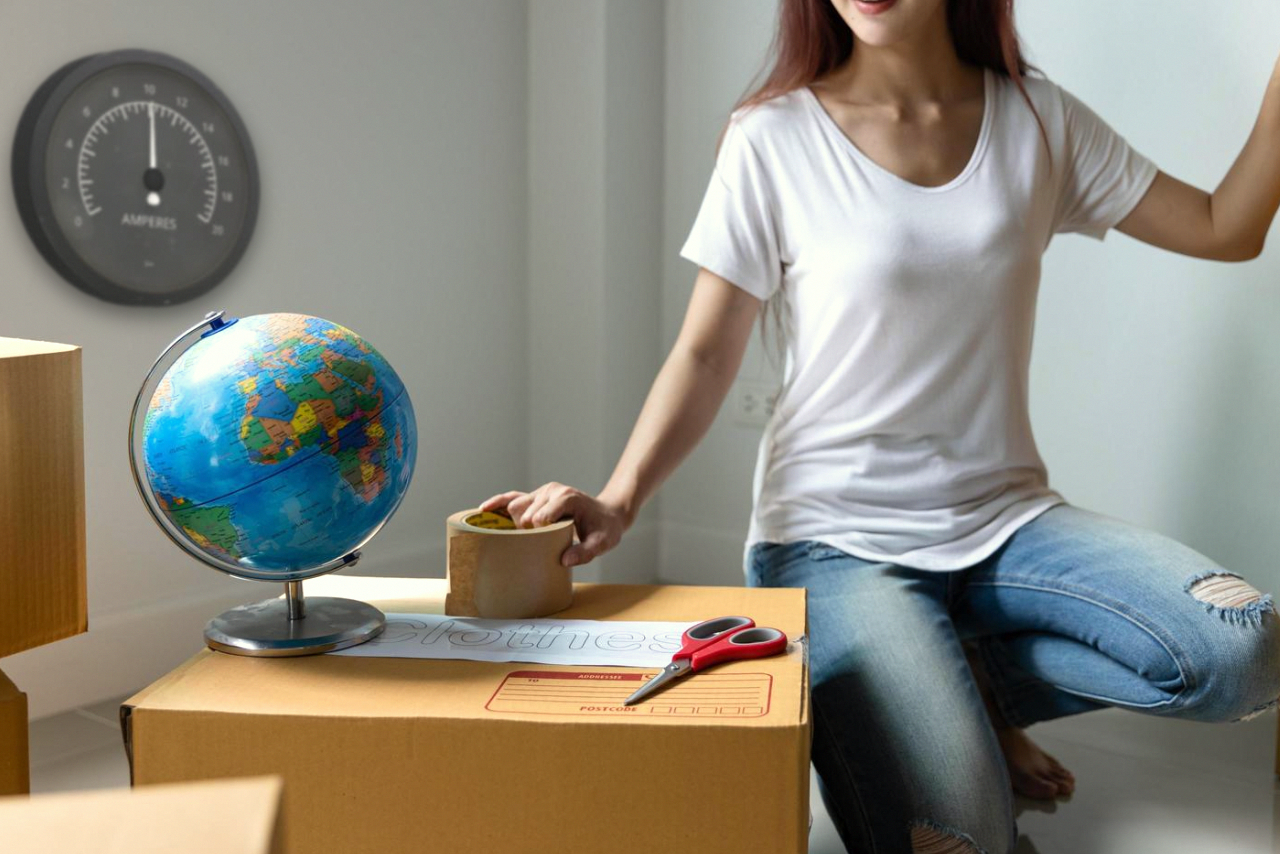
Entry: 10 (A)
